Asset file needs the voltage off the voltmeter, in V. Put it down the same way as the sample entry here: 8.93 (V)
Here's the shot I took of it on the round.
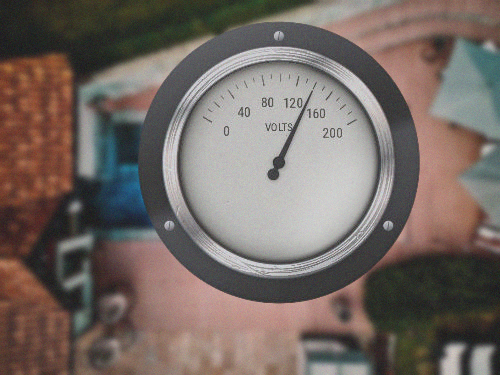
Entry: 140 (V)
